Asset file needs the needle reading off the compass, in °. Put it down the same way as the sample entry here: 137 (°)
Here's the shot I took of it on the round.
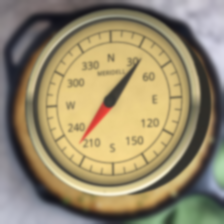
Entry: 220 (°)
